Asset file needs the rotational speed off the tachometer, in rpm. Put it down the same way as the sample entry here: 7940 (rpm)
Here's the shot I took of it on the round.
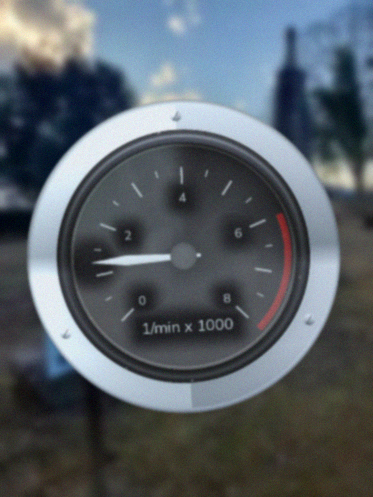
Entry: 1250 (rpm)
